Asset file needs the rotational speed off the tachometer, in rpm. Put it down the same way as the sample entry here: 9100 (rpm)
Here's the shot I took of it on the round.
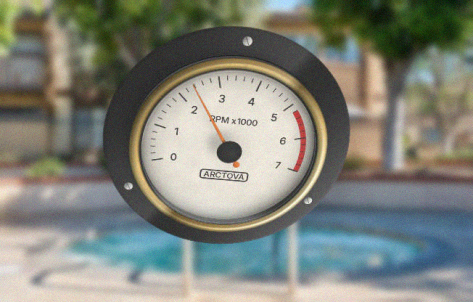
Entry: 2400 (rpm)
